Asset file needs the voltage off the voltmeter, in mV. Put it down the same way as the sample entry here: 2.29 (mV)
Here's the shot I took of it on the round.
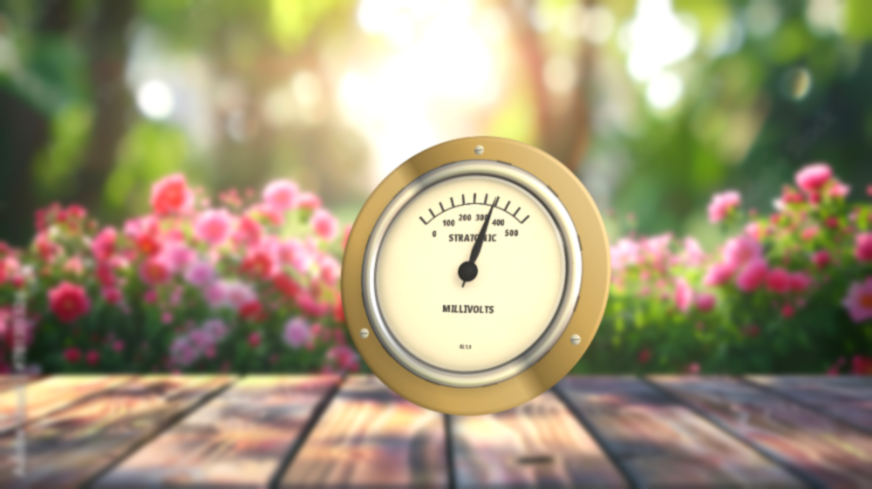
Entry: 350 (mV)
